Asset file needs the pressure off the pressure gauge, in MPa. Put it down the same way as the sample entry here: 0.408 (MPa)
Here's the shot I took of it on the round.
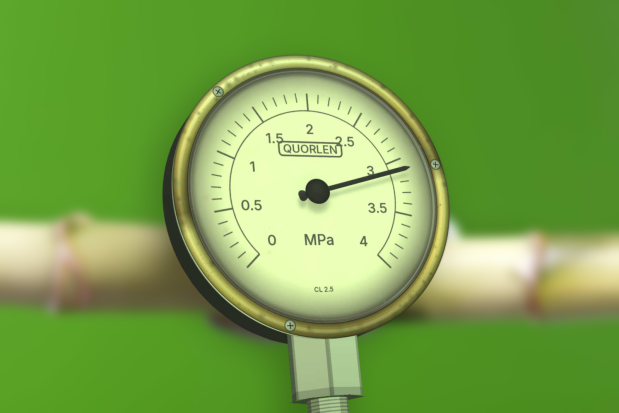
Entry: 3.1 (MPa)
